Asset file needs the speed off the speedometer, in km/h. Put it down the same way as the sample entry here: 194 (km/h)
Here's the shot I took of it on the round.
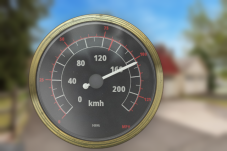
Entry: 165 (km/h)
